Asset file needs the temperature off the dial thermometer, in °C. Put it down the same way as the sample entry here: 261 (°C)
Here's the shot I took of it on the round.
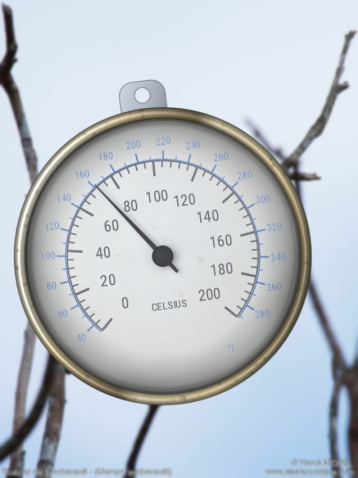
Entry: 72 (°C)
